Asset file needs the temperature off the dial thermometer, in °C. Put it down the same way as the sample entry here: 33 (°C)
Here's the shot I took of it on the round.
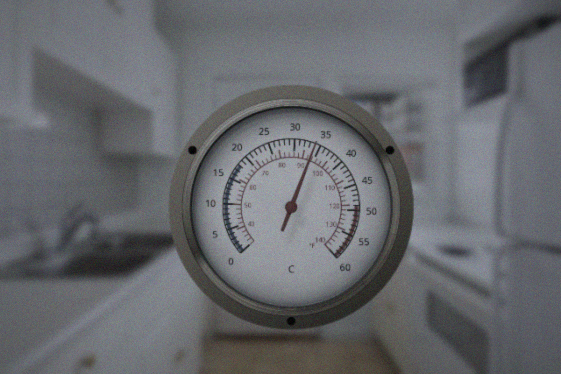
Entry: 34 (°C)
